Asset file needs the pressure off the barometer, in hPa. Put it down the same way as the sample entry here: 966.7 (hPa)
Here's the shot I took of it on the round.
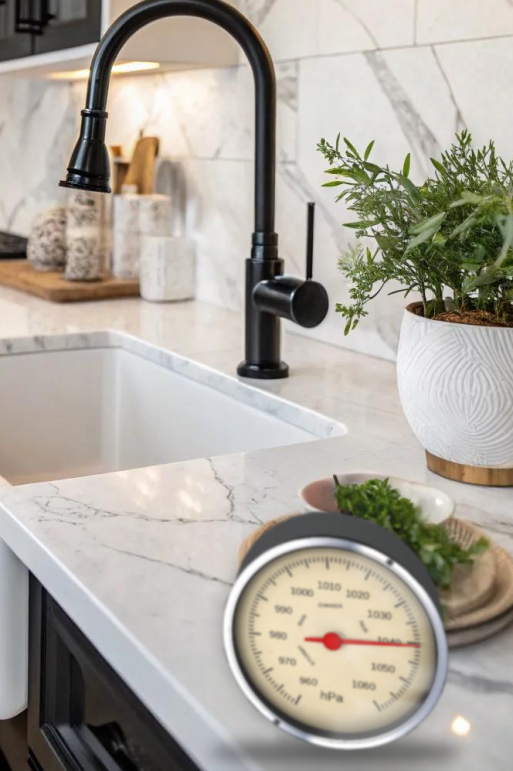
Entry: 1040 (hPa)
